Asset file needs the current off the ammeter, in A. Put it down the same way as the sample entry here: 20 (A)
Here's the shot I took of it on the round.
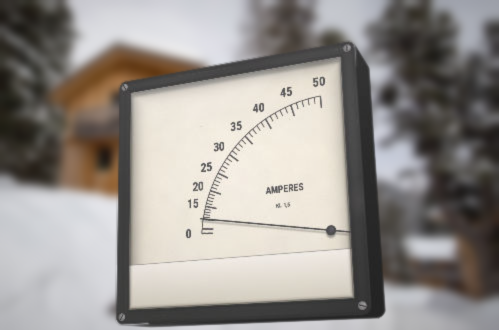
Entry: 10 (A)
